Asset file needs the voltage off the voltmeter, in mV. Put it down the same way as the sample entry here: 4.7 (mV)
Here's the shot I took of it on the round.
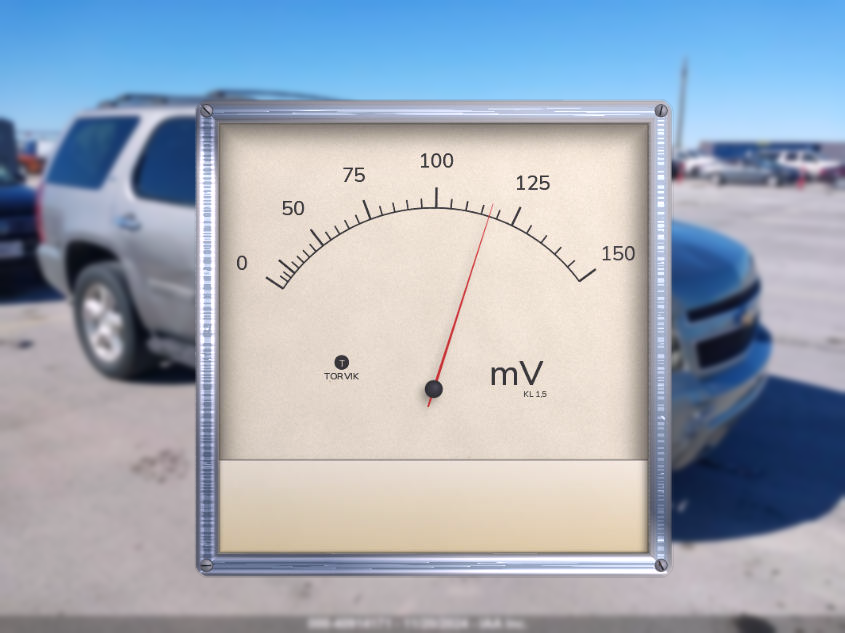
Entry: 117.5 (mV)
